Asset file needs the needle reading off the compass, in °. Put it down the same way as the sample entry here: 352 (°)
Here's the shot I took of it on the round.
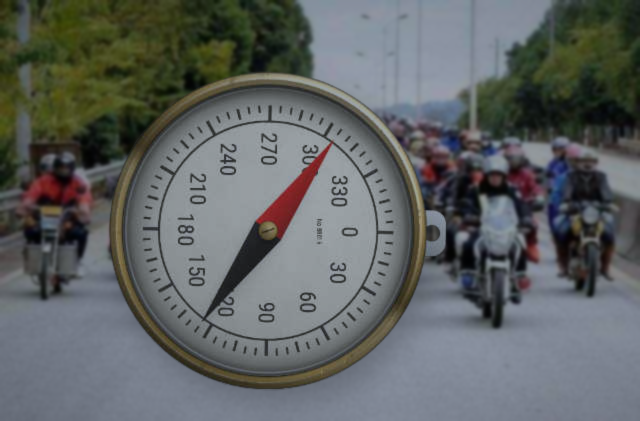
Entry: 305 (°)
